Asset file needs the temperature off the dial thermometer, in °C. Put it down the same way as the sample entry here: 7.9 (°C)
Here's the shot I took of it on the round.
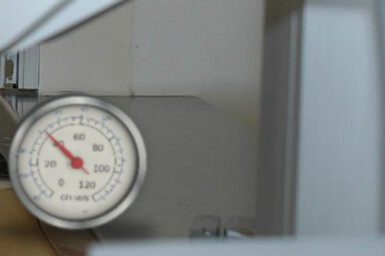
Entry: 40 (°C)
